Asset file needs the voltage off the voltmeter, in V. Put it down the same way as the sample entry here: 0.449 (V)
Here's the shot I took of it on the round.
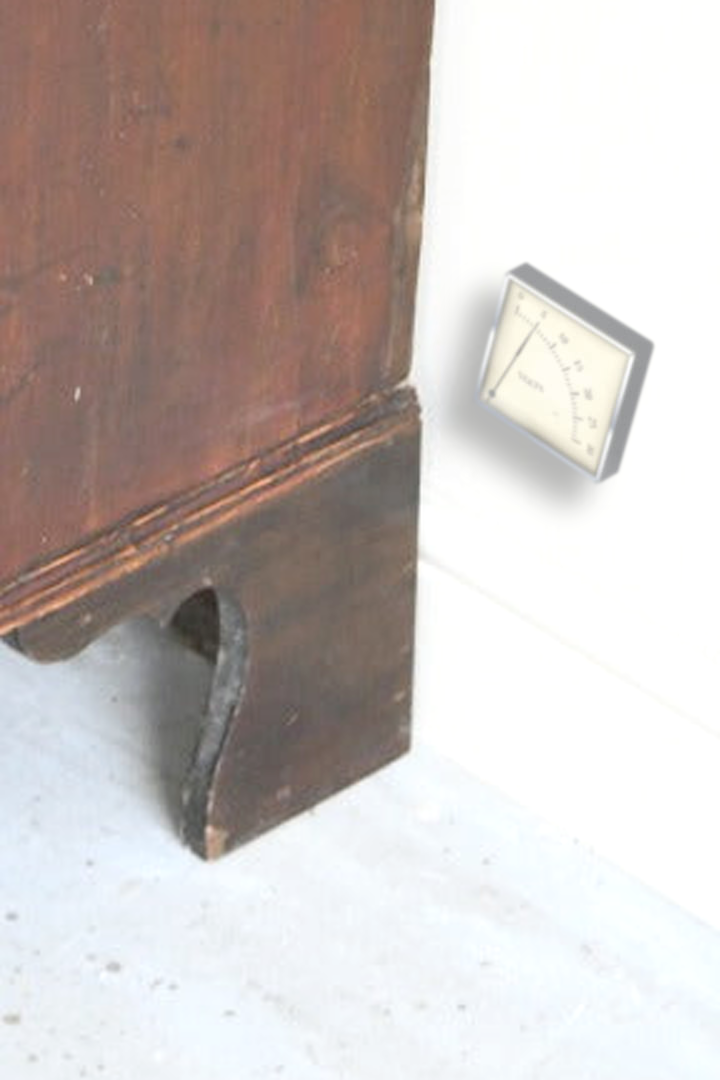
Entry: 5 (V)
